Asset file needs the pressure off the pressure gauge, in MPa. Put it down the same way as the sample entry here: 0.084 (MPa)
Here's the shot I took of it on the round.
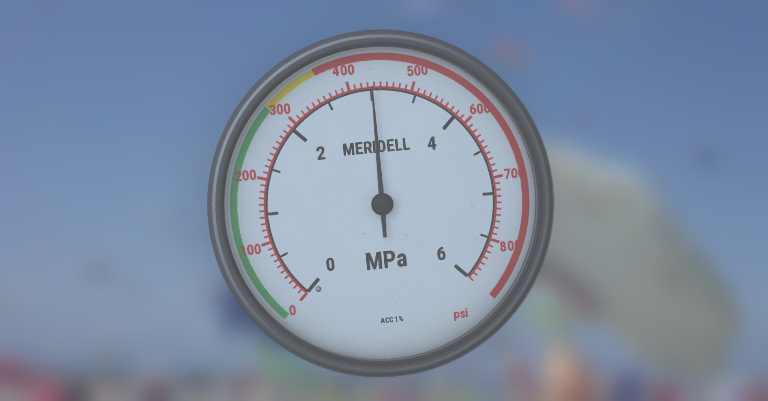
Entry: 3 (MPa)
